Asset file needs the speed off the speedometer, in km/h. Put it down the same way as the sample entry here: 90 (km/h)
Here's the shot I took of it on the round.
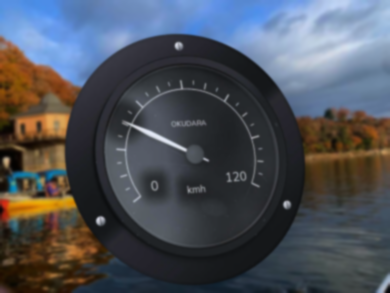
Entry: 30 (km/h)
